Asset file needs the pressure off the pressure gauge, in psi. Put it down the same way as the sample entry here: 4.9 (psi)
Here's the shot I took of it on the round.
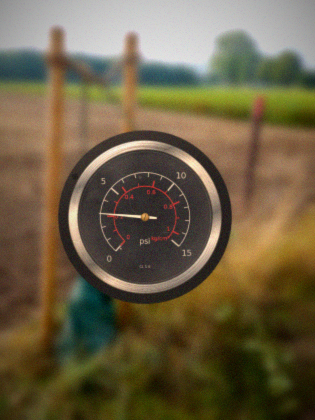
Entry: 3 (psi)
